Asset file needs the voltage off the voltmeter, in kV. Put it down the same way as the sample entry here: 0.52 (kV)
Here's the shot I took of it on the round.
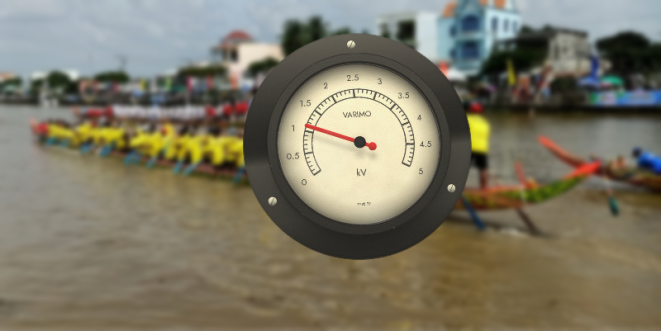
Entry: 1.1 (kV)
